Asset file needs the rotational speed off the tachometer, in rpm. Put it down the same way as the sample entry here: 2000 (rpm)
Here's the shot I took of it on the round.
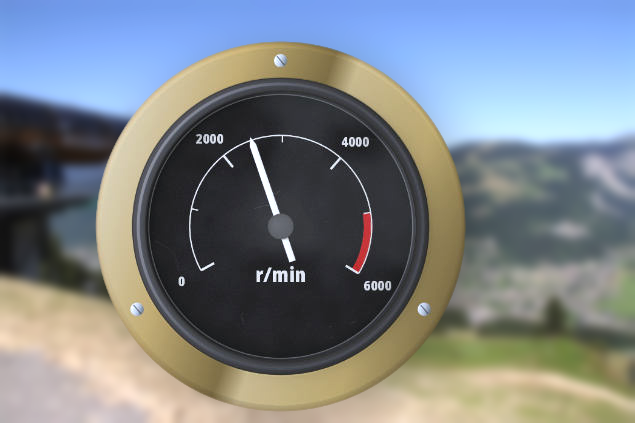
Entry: 2500 (rpm)
